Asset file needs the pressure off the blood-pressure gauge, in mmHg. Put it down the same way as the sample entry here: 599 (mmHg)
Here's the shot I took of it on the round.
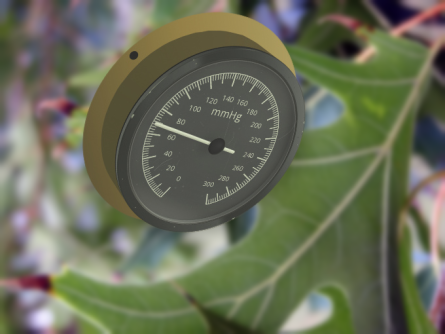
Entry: 70 (mmHg)
